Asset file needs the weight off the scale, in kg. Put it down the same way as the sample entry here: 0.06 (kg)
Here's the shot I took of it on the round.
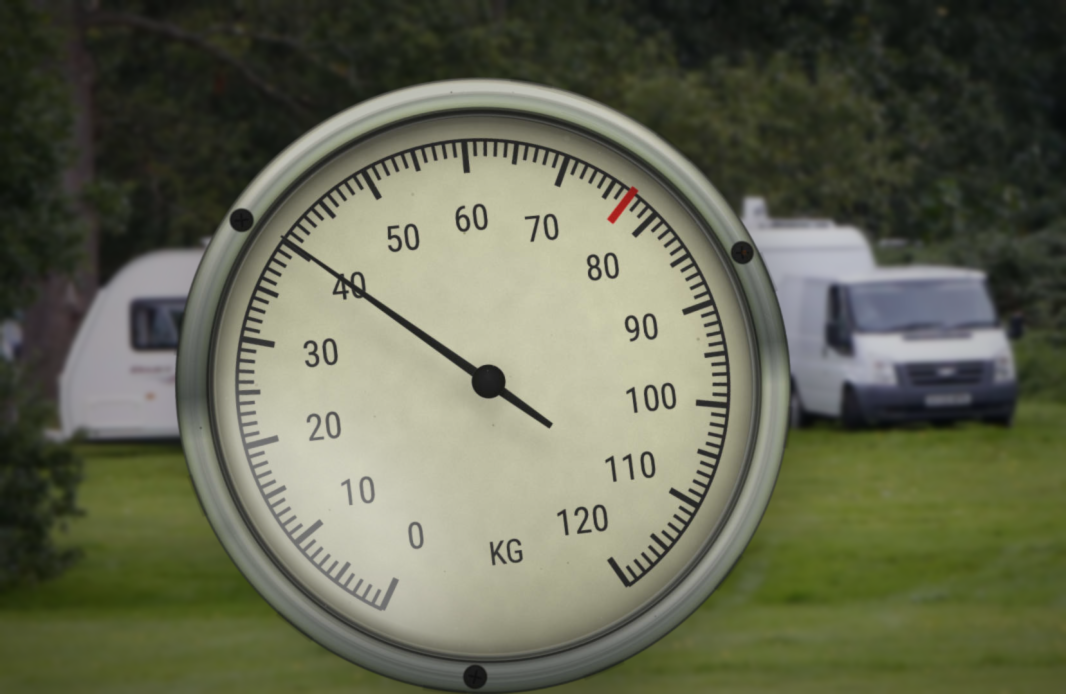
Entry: 40 (kg)
